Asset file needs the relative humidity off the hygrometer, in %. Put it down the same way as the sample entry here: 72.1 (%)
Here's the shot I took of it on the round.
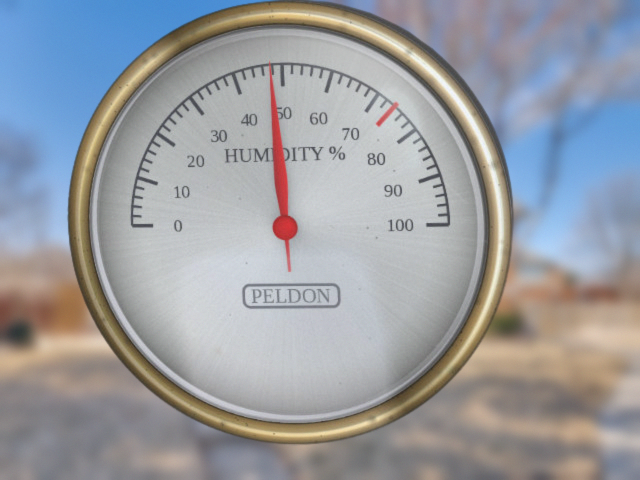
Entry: 48 (%)
